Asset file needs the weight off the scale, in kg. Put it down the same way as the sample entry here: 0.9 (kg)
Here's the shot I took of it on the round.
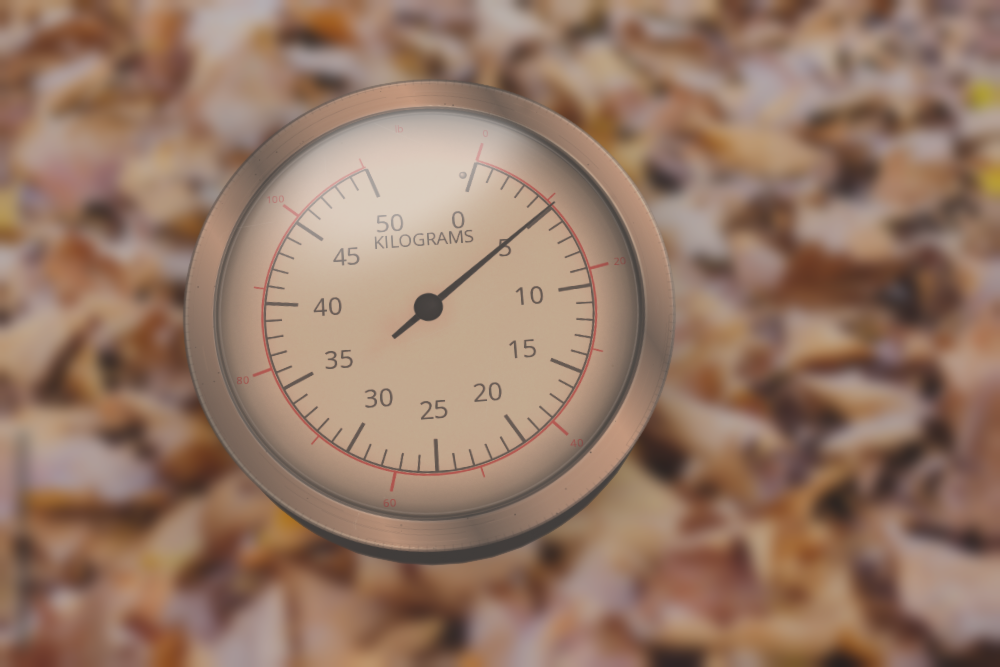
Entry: 5 (kg)
